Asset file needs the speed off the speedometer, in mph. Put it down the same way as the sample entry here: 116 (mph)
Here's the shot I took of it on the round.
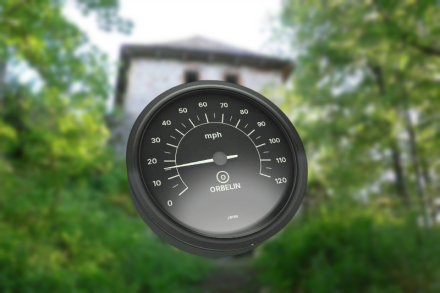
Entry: 15 (mph)
